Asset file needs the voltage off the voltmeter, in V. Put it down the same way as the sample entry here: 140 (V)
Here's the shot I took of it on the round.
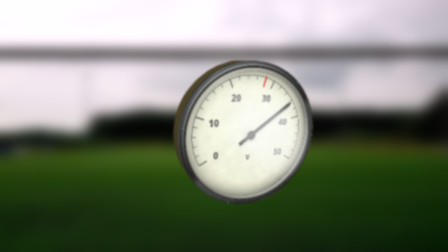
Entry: 36 (V)
